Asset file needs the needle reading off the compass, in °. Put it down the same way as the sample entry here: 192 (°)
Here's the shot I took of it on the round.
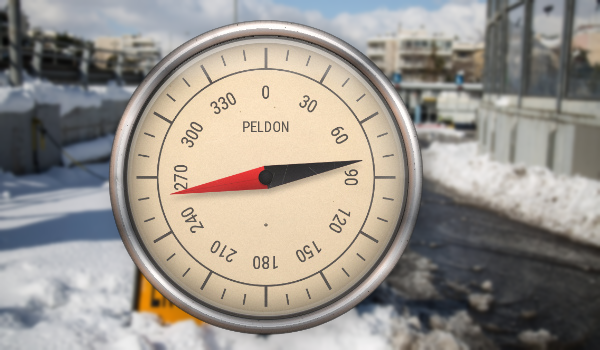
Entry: 260 (°)
